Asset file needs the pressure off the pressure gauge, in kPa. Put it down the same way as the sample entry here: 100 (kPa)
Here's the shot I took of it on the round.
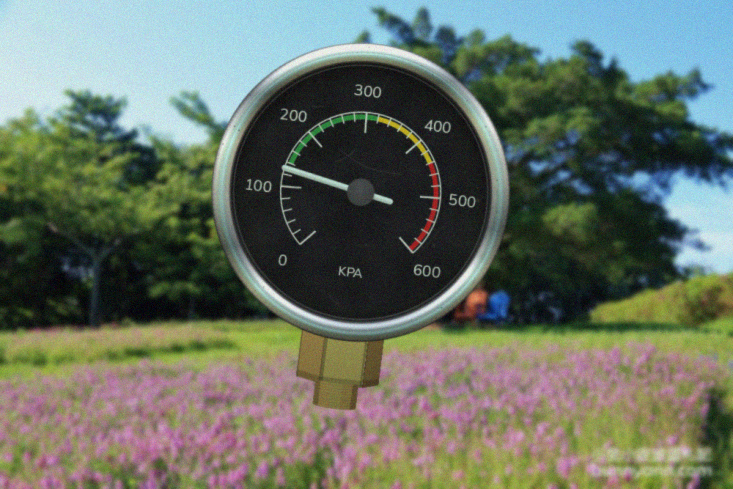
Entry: 130 (kPa)
